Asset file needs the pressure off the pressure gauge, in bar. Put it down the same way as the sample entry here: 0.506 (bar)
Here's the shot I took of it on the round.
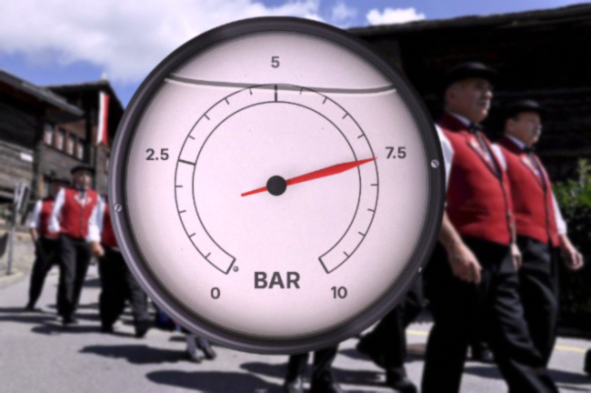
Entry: 7.5 (bar)
